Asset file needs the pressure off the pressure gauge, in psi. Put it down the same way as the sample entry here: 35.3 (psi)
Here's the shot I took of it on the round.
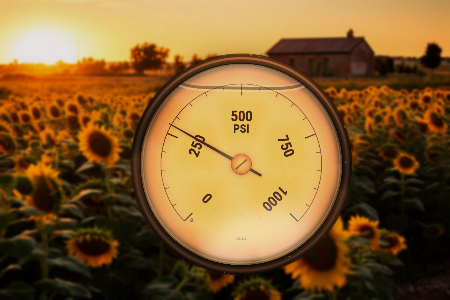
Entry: 275 (psi)
